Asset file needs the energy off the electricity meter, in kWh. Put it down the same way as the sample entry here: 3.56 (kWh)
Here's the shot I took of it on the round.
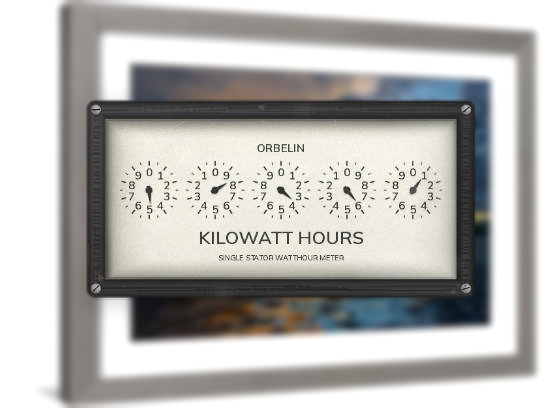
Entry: 48361 (kWh)
